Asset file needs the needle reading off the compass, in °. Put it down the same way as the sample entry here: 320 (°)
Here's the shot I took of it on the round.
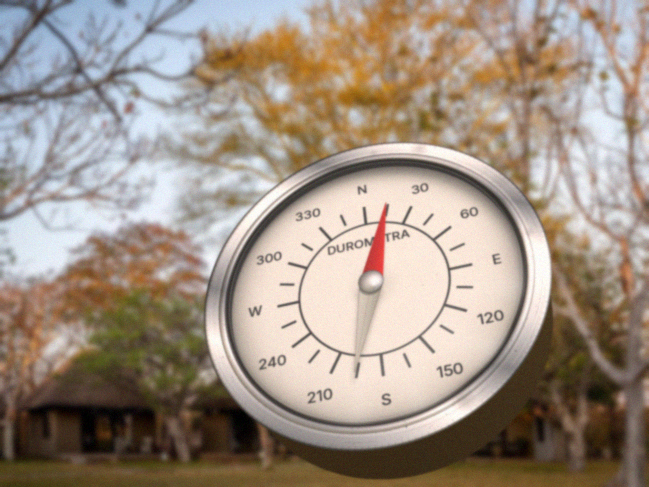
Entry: 15 (°)
